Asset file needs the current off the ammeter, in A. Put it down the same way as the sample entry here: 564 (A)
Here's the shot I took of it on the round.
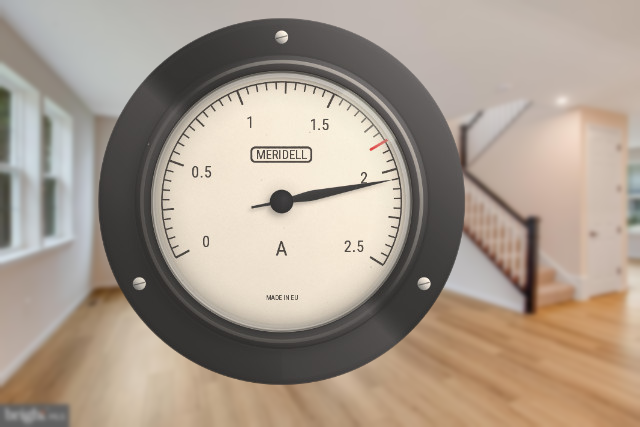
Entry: 2.05 (A)
